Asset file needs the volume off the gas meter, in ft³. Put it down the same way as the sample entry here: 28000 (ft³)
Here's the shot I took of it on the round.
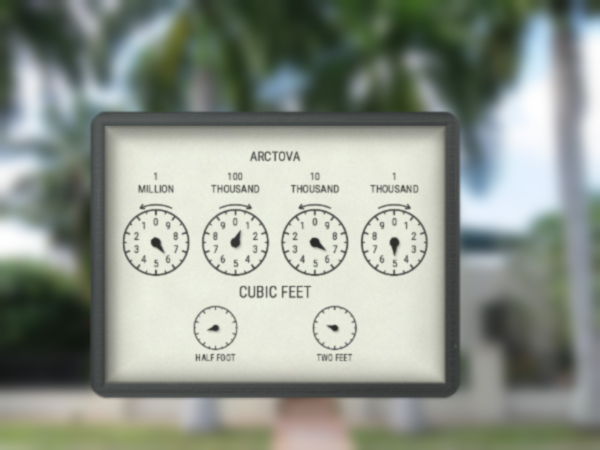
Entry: 606500 (ft³)
